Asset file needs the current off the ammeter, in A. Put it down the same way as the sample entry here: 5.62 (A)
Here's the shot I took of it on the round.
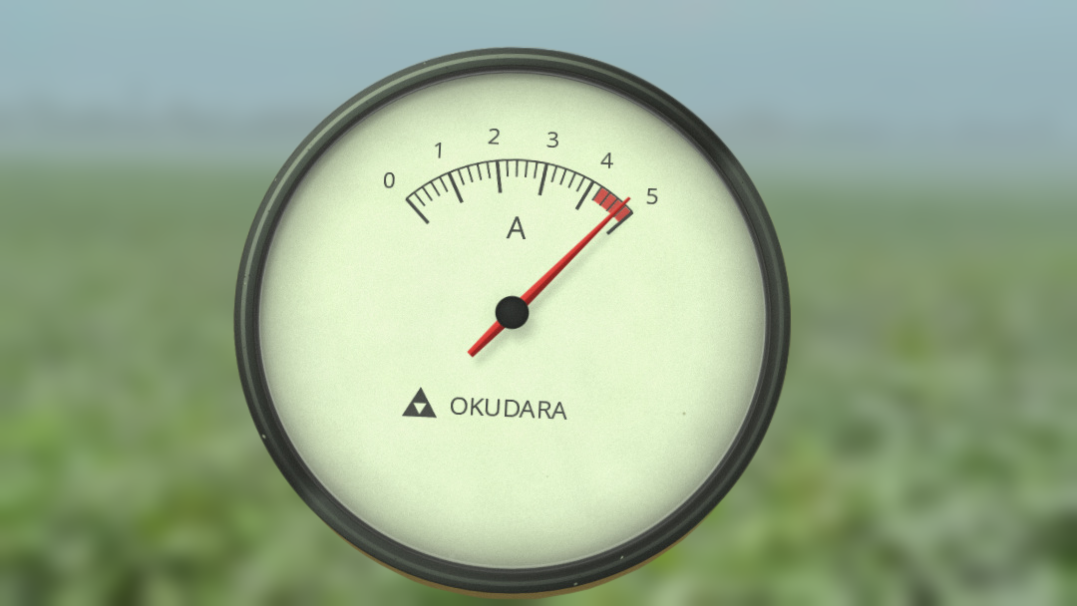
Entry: 4.8 (A)
